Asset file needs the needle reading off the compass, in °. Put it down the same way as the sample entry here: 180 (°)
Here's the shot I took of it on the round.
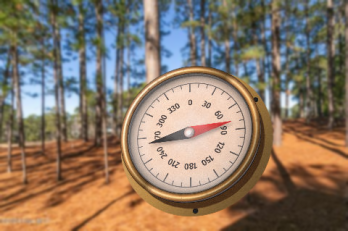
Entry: 80 (°)
